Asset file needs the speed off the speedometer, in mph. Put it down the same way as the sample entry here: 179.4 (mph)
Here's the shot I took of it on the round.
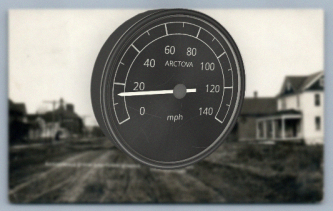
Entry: 15 (mph)
